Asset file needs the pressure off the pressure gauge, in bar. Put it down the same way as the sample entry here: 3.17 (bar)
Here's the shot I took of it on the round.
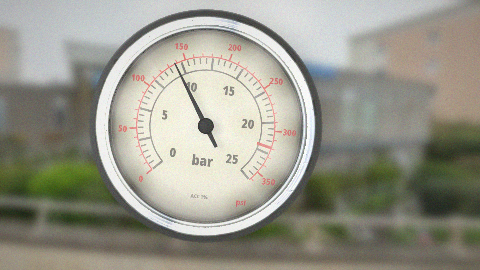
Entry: 9.5 (bar)
